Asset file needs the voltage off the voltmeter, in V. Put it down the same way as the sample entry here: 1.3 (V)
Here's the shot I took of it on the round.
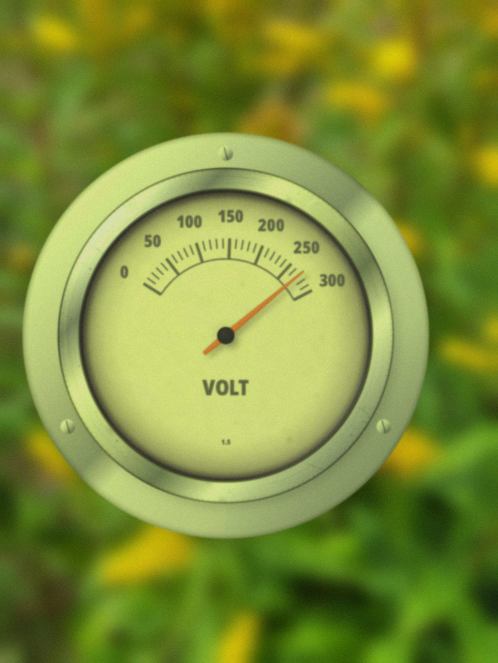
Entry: 270 (V)
